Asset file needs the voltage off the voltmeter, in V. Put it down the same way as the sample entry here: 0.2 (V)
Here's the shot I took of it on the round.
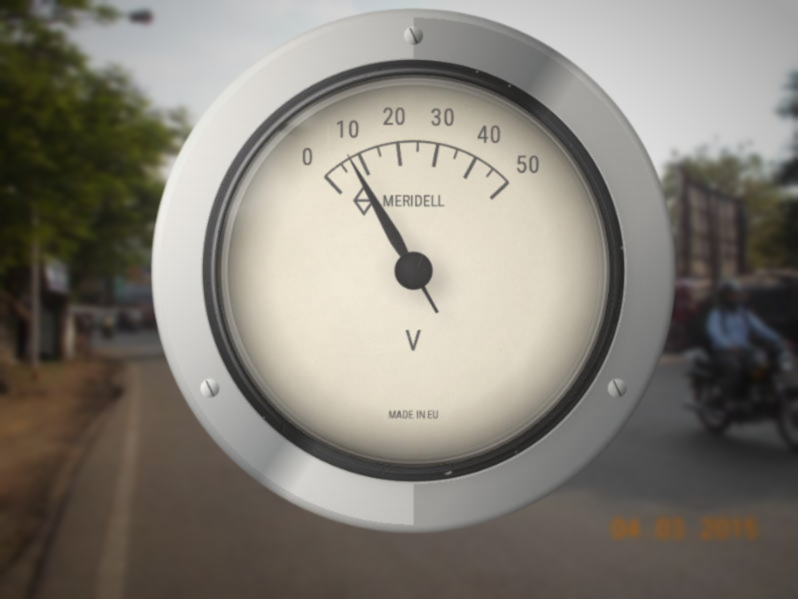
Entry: 7.5 (V)
